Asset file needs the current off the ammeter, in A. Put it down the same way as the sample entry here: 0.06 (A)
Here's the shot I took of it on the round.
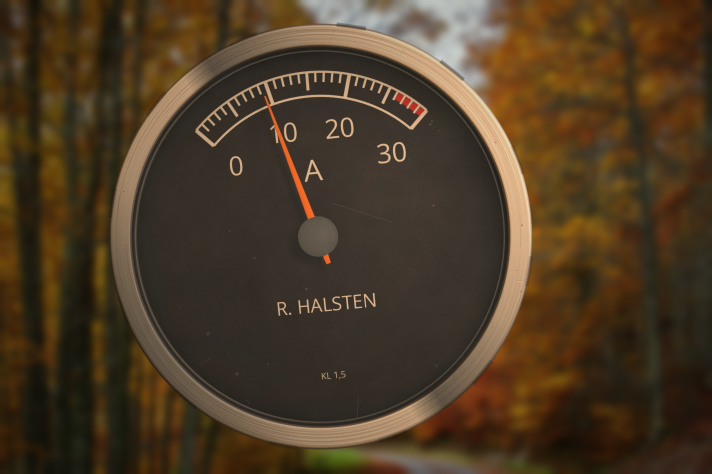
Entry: 9.5 (A)
